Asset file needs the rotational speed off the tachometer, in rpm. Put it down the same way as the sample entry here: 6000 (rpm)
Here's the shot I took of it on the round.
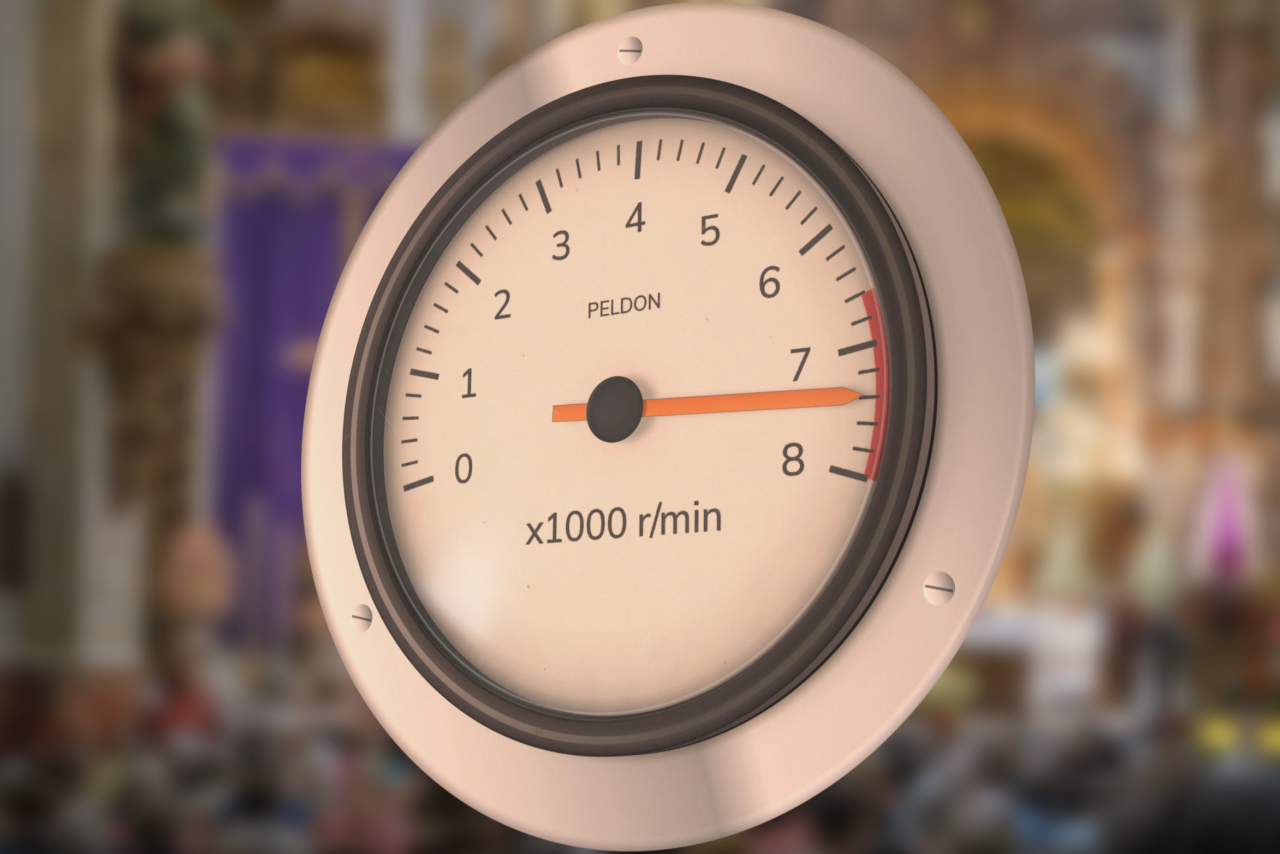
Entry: 7400 (rpm)
